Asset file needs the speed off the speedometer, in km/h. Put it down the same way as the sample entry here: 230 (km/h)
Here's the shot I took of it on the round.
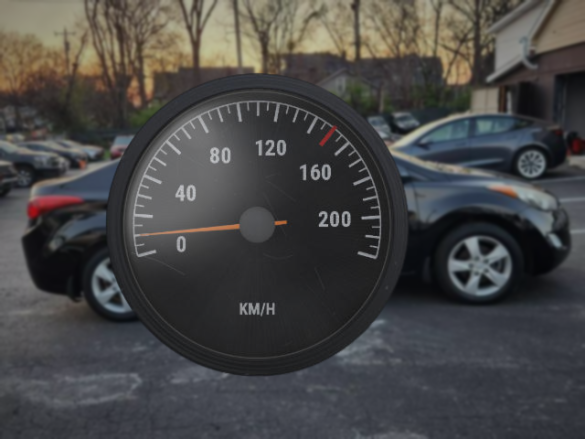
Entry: 10 (km/h)
